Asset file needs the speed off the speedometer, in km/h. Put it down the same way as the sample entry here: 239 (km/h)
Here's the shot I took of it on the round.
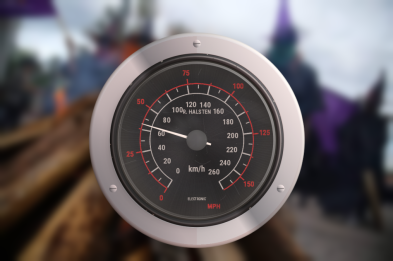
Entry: 65 (km/h)
